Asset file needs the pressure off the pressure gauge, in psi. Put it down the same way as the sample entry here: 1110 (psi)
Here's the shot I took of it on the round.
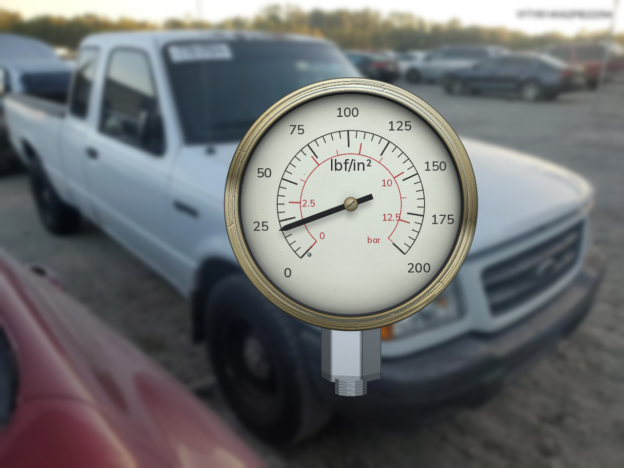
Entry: 20 (psi)
